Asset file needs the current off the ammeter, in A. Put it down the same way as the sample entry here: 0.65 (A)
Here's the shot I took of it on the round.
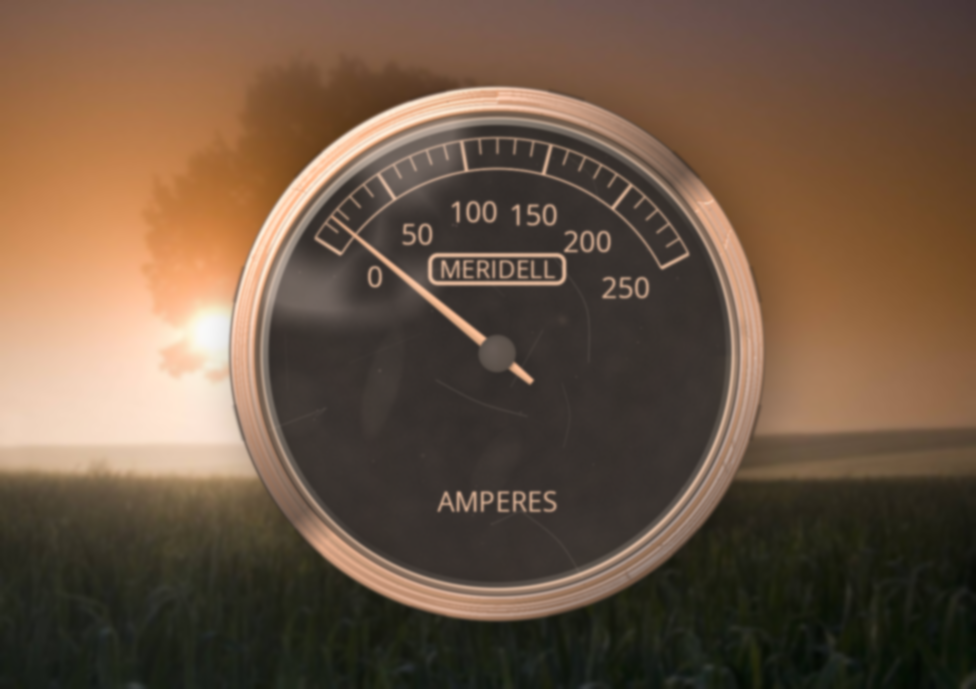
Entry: 15 (A)
